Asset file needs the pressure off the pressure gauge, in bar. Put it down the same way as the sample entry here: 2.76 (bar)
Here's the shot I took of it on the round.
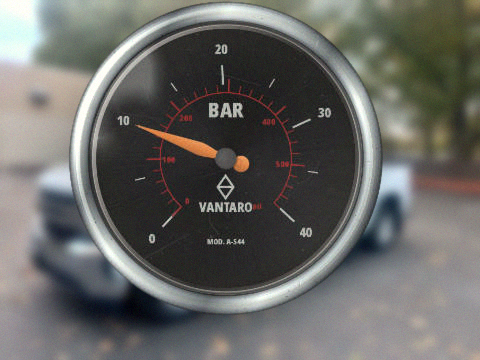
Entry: 10 (bar)
